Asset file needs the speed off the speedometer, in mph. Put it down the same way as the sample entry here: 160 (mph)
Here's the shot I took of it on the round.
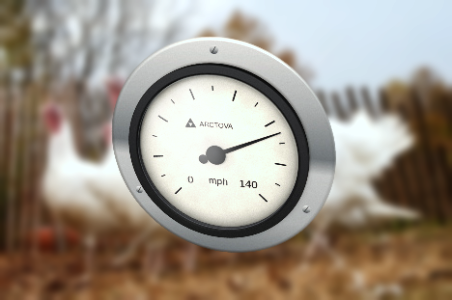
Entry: 105 (mph)
